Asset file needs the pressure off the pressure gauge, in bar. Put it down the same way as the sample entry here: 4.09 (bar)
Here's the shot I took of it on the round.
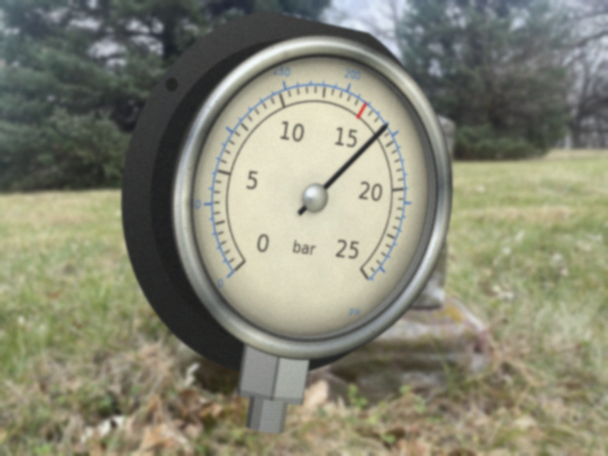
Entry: 16.5 (bar)
